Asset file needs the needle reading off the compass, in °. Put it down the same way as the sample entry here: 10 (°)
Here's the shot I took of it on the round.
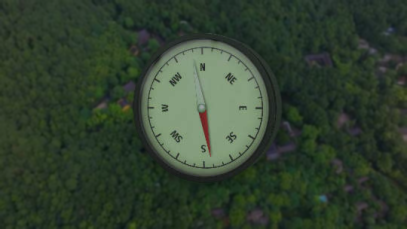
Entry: 170 (°)
